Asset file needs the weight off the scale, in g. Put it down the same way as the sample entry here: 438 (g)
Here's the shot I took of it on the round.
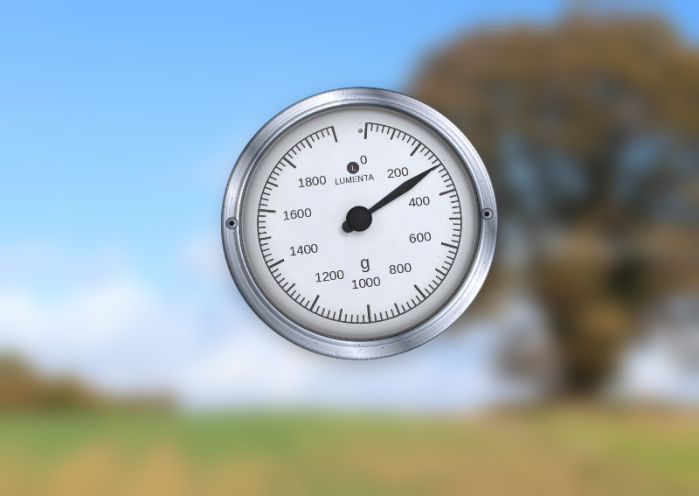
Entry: 300 (g)
